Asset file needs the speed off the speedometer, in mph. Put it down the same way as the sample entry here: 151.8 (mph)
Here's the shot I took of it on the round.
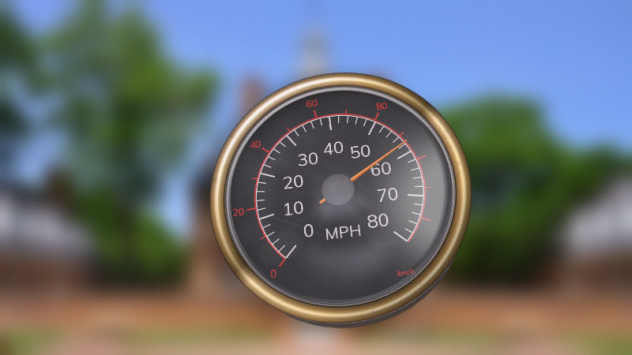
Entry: 58 (mph)
